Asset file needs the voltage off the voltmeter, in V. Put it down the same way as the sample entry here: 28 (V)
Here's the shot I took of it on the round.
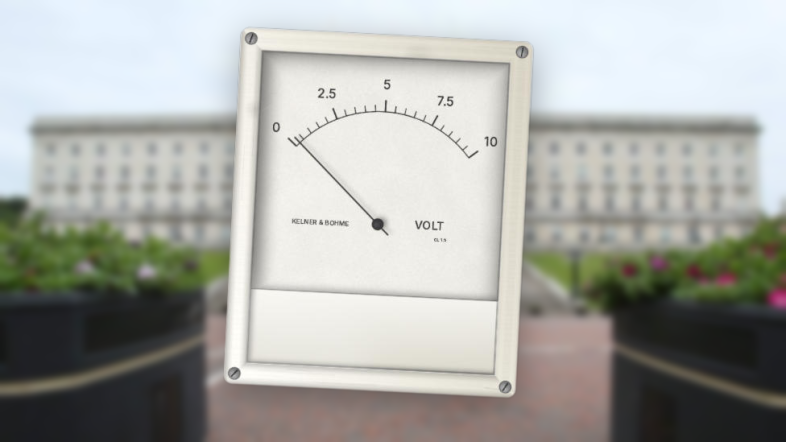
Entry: 0.25 (V)
